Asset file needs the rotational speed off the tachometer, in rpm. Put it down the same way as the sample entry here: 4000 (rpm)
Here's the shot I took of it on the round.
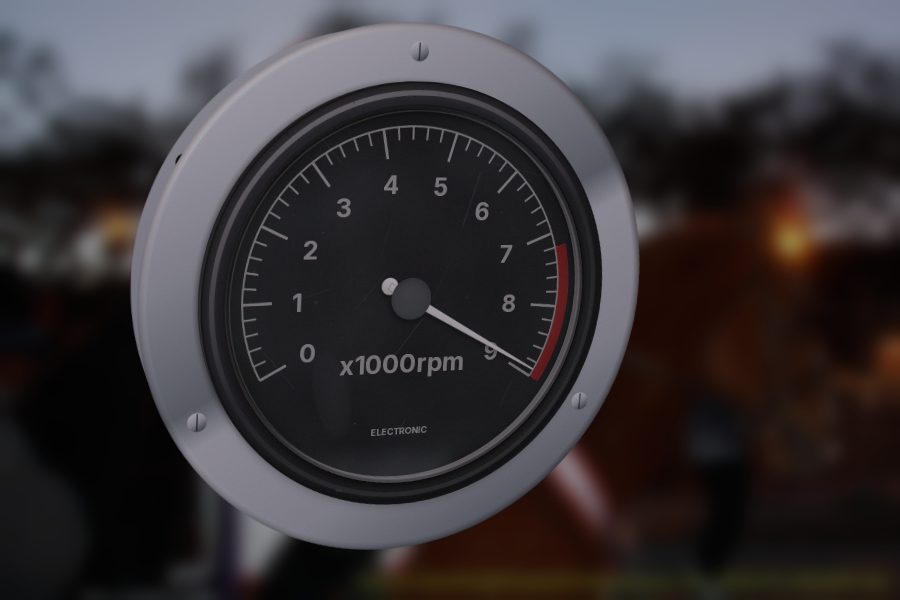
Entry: 8900 (rpm)
